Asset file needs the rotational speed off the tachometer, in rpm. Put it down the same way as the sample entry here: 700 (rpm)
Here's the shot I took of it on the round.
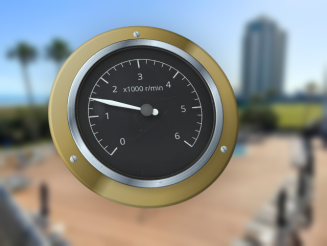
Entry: 1400 (rpm)
